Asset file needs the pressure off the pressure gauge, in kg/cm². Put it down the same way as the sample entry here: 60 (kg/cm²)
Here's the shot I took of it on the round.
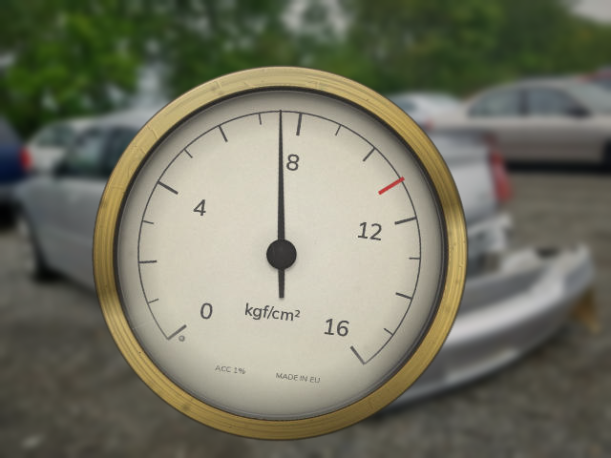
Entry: 7.5 (kg/cm²)
